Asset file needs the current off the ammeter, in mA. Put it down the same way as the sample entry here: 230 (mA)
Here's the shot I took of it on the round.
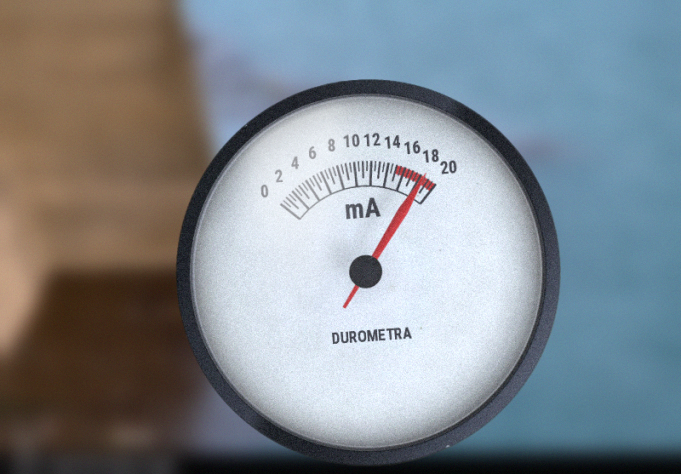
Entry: 18.5 (mA)
